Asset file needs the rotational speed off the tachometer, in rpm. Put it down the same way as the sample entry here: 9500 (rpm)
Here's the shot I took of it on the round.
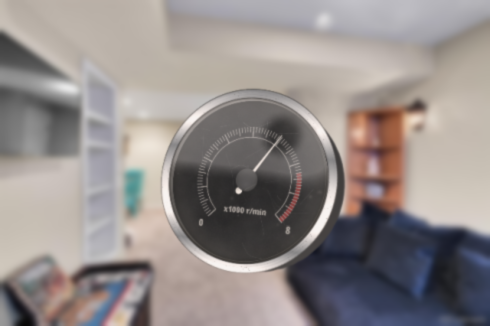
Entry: 5000 (rpm)
